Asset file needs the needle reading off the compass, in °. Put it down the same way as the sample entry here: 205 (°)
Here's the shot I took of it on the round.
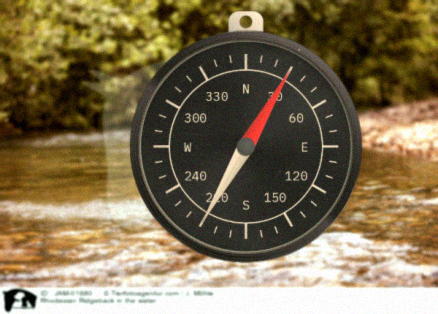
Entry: 30 (°)
